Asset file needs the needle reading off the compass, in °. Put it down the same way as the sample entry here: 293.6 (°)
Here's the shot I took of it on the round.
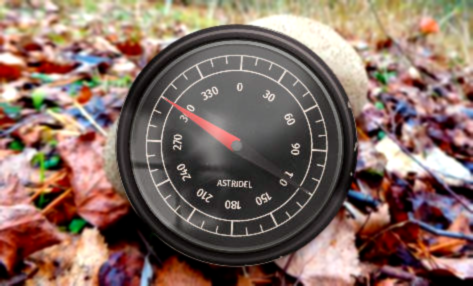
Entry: 300 (°)
